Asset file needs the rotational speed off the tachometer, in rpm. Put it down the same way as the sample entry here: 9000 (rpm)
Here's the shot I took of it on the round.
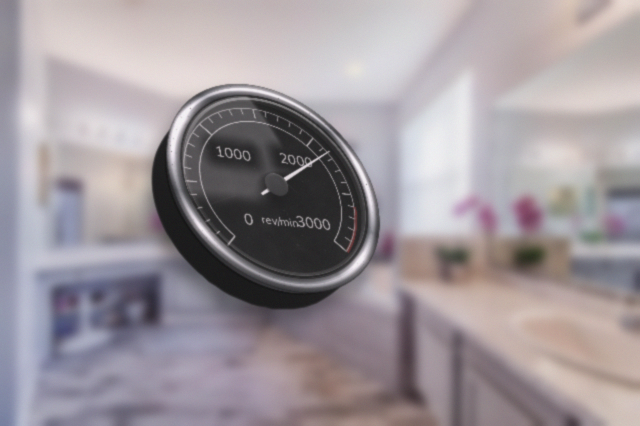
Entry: 2150 (rpm)
